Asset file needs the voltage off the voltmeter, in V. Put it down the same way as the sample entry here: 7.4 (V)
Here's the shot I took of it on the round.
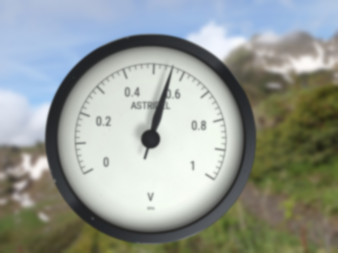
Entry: 0.56 (V)
